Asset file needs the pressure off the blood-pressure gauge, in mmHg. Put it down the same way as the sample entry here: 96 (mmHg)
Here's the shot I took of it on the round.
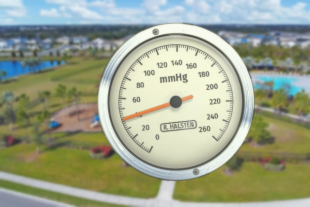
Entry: 40 (mmHg)
